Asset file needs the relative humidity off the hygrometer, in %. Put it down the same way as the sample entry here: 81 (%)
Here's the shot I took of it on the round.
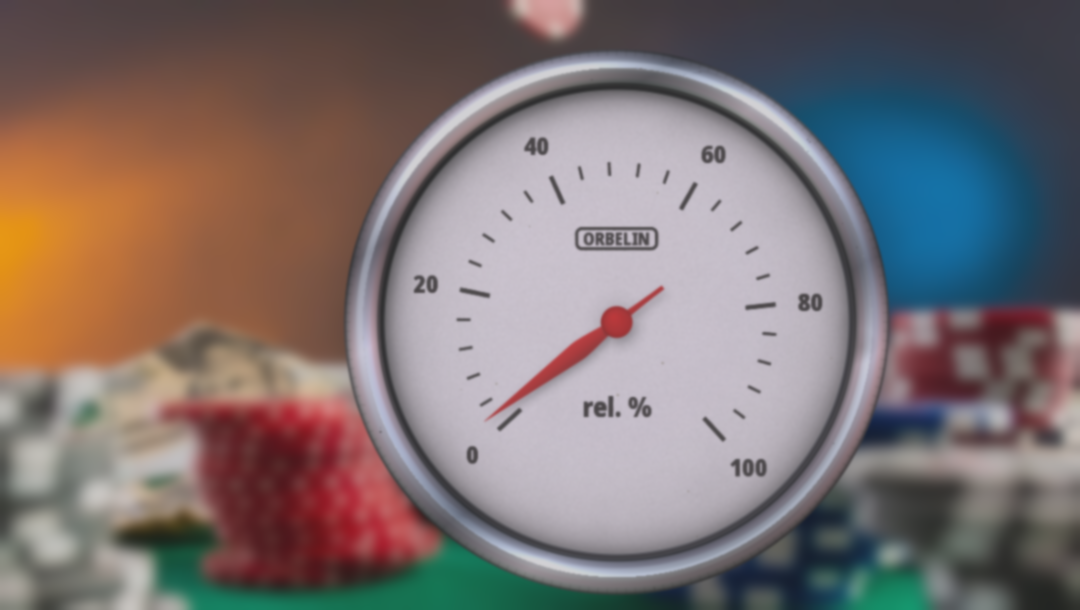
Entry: 2 (%)
